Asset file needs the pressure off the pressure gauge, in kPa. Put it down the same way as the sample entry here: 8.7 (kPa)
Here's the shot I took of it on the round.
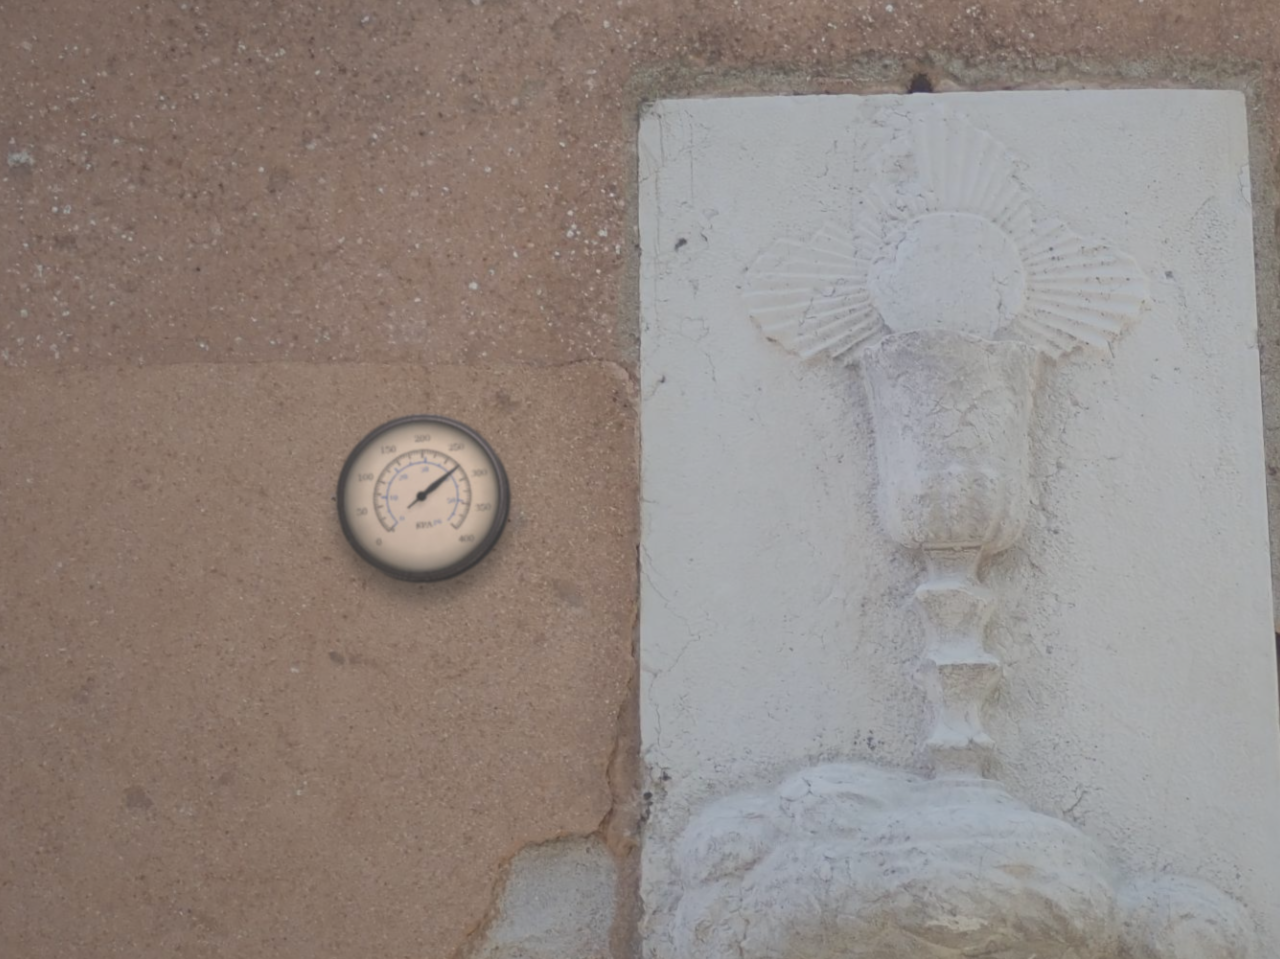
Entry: 275 (kPa)
